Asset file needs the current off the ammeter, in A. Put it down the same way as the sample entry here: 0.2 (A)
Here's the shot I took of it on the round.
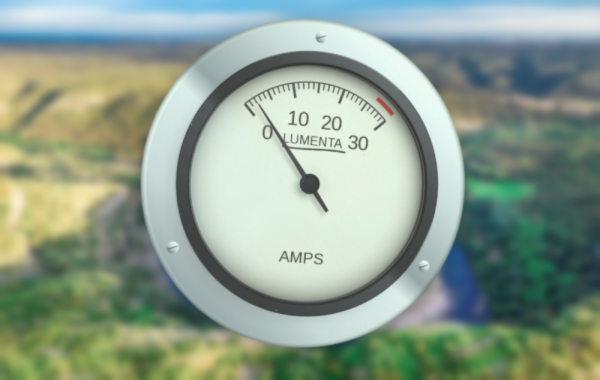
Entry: 2 (A)
